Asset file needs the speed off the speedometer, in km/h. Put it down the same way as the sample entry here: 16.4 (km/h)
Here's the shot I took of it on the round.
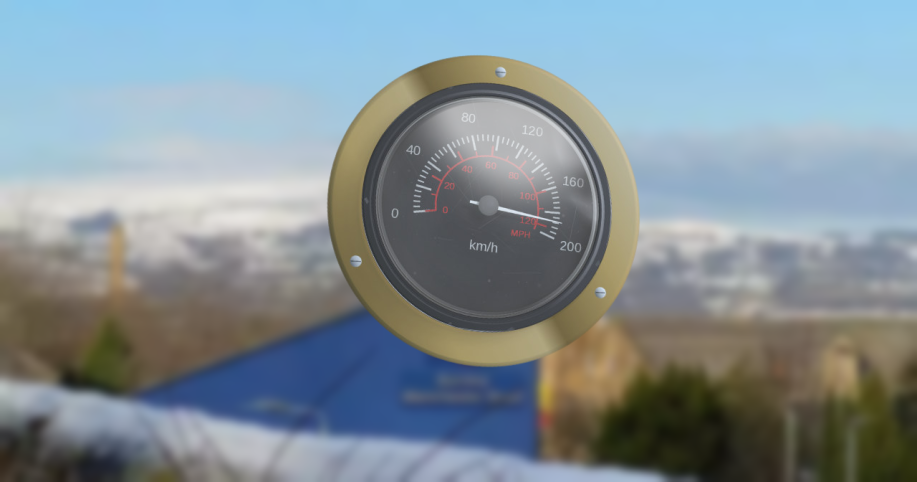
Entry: 188 (km/h)
